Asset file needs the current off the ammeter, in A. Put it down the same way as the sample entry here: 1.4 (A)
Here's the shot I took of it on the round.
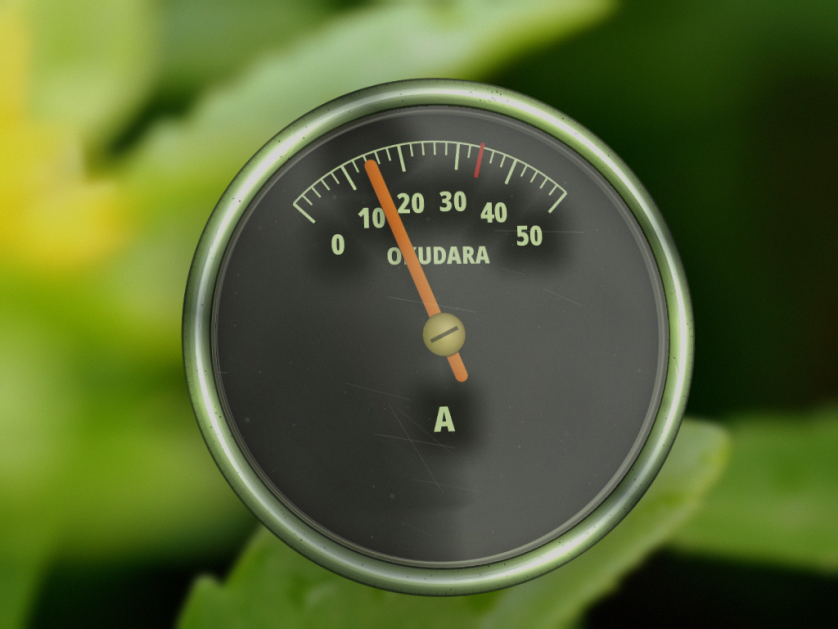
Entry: 14 (A)
